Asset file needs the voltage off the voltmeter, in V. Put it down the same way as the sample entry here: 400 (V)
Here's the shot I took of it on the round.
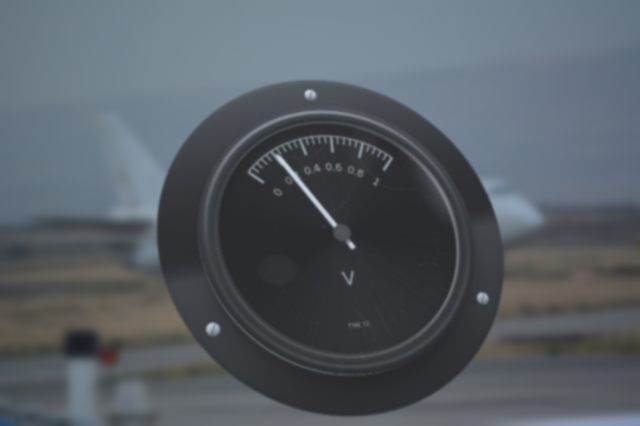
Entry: 0.2 (V)
